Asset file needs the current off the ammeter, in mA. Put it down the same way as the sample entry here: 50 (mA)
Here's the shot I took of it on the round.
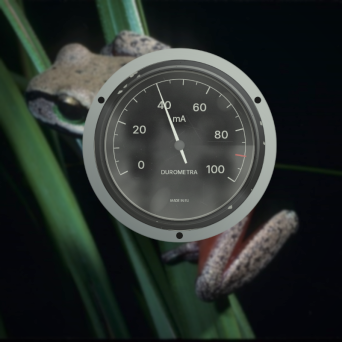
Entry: 40 (mA)
